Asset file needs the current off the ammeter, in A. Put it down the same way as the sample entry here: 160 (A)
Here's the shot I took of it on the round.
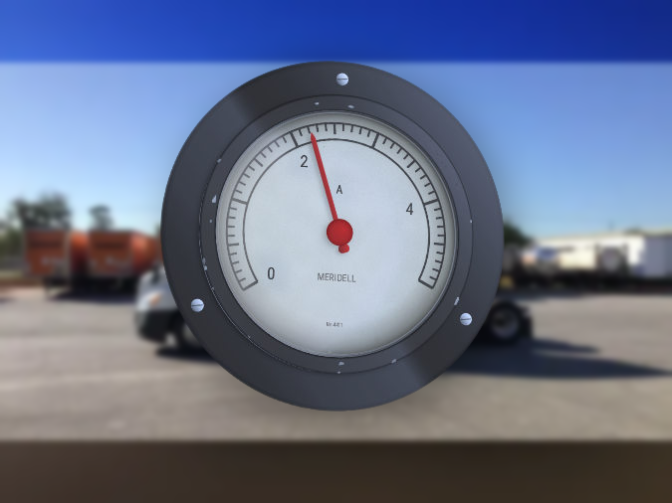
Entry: 2.2 (A)
